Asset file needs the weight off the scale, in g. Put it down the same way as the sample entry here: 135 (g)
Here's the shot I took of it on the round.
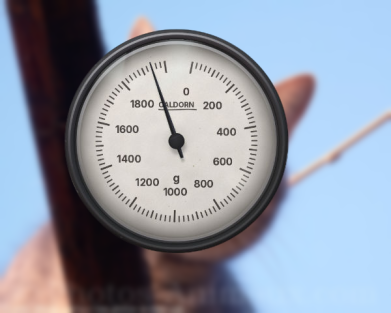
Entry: 1940 (g)
